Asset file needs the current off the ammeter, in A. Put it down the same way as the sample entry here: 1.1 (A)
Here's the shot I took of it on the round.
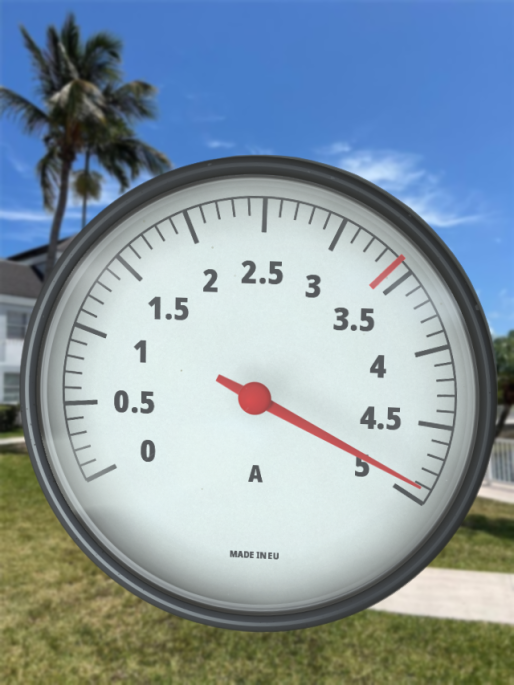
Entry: 4.9 (A)
